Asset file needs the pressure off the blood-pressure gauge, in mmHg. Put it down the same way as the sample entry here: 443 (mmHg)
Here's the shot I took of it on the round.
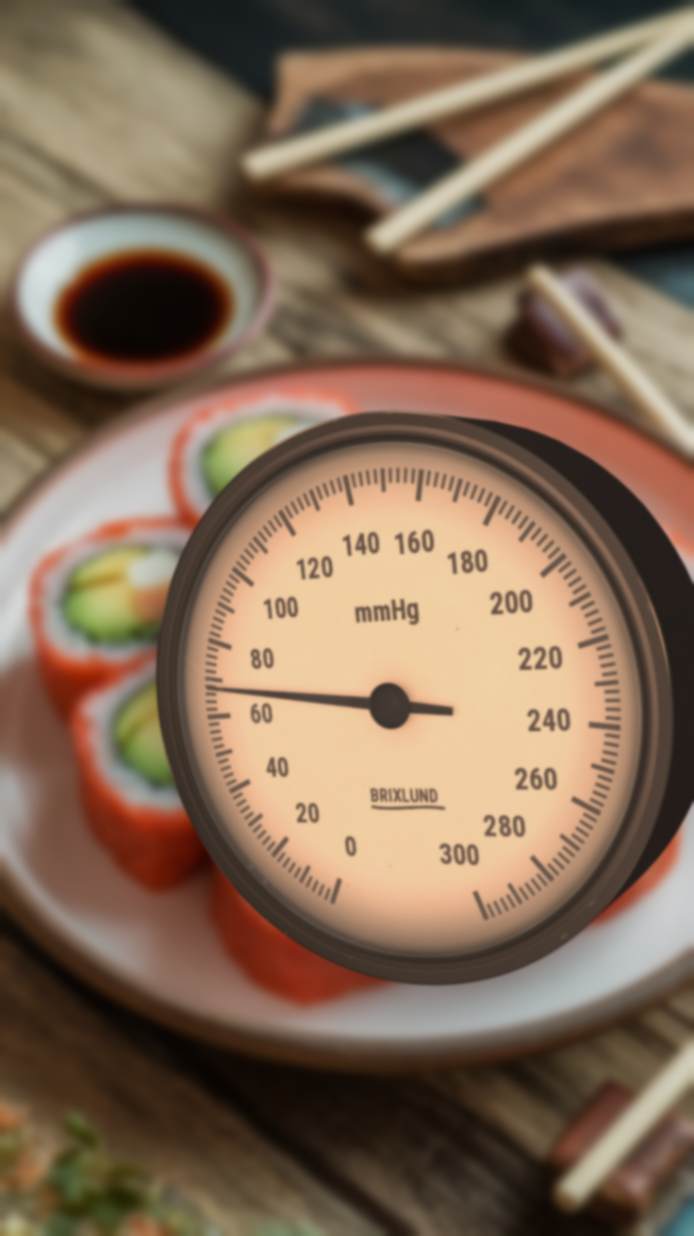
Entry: 68 (mmHg)
